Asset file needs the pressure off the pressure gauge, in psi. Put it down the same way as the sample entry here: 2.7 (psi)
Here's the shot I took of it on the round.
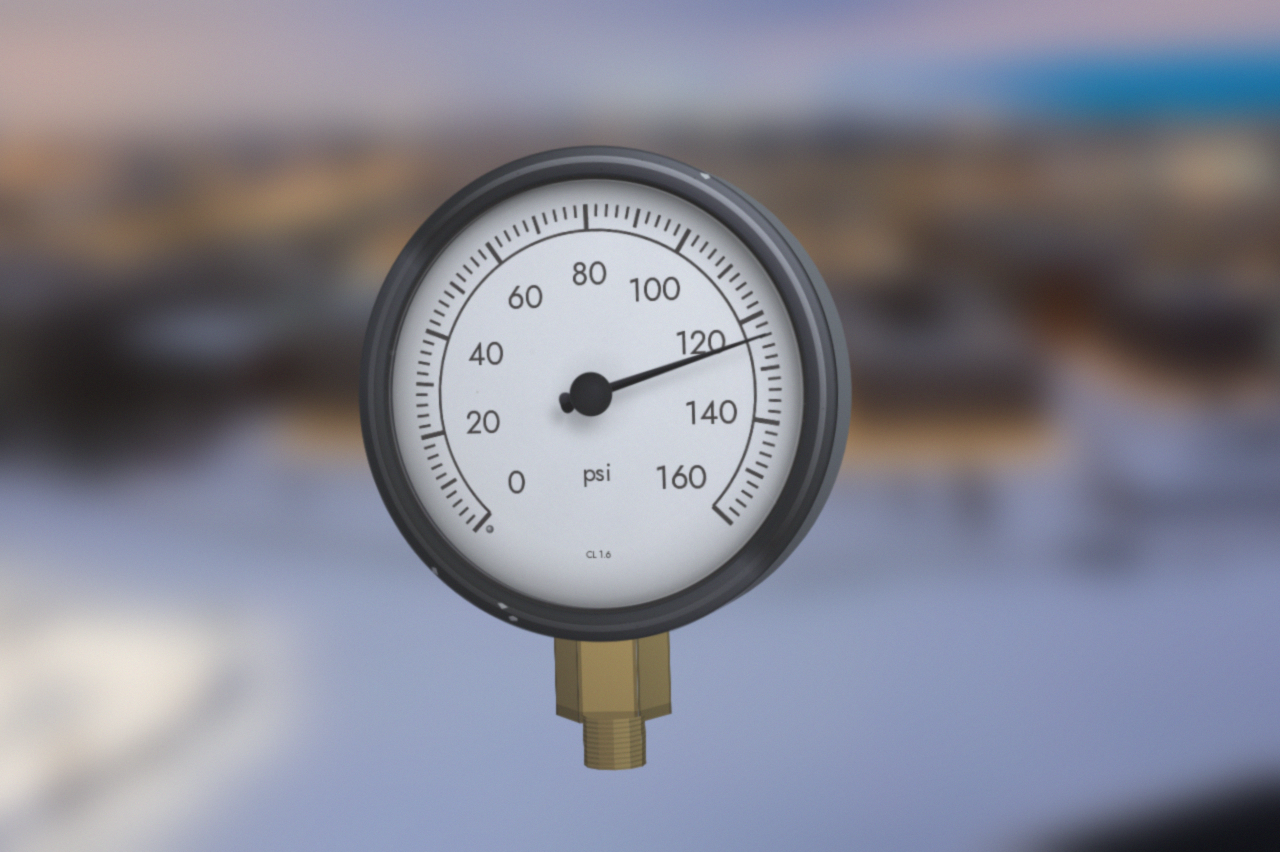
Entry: 124 (psi)
